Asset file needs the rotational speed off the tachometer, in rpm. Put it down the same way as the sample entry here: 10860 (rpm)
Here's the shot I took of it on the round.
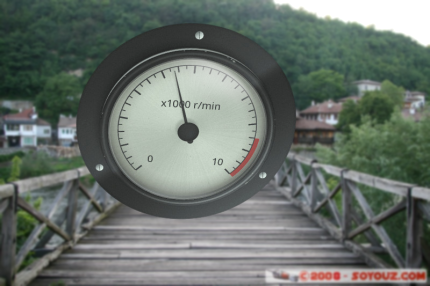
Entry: 4375 (rpm)
